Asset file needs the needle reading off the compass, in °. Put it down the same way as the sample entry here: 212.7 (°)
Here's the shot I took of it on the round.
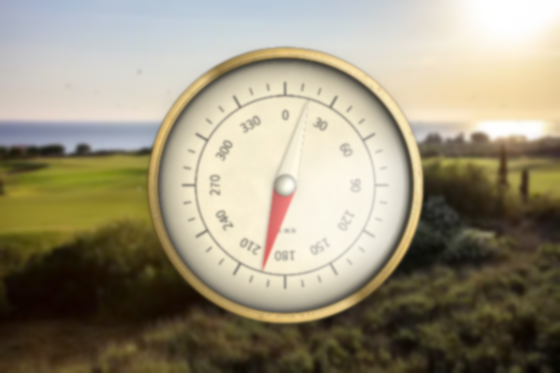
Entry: 195 (°)
